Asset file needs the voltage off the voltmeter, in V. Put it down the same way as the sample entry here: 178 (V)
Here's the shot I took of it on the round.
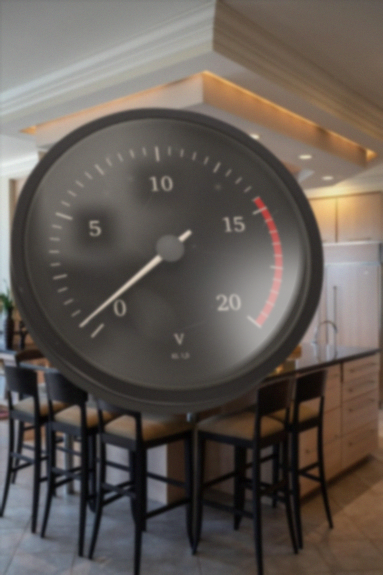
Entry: 0.5 (V)
